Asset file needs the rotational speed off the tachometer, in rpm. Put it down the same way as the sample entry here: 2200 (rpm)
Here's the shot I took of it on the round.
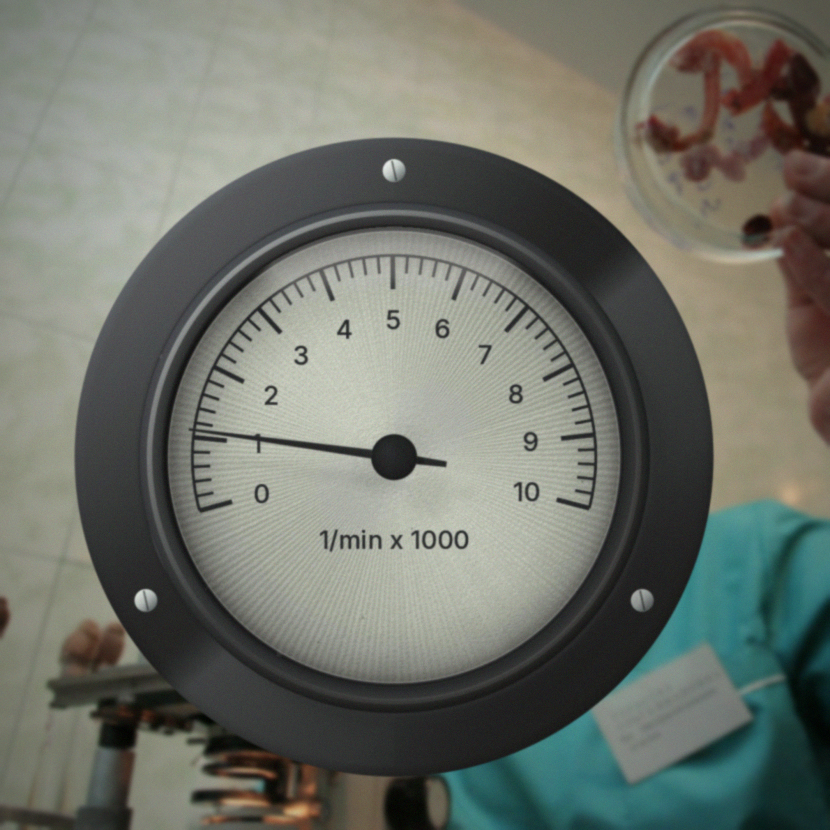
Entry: 1100 (rpm)
